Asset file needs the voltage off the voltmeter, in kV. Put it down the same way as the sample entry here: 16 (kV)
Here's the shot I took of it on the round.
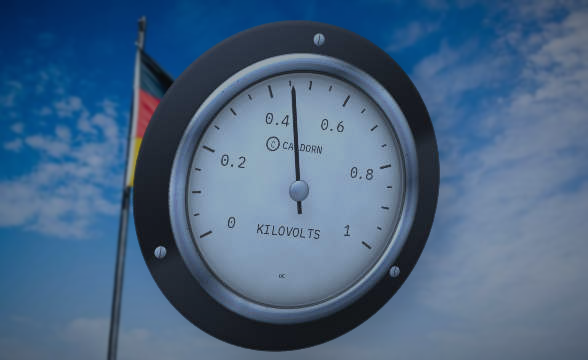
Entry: 0.45 (kV)
